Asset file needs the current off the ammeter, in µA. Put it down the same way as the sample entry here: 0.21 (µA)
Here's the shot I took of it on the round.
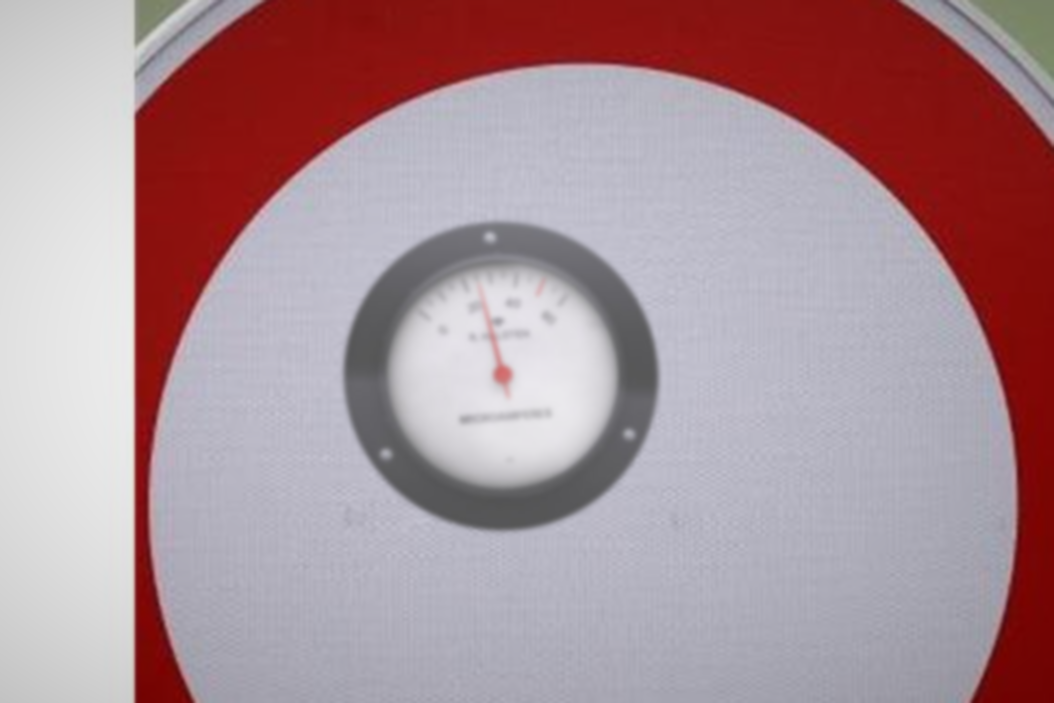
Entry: 25 (µA)
